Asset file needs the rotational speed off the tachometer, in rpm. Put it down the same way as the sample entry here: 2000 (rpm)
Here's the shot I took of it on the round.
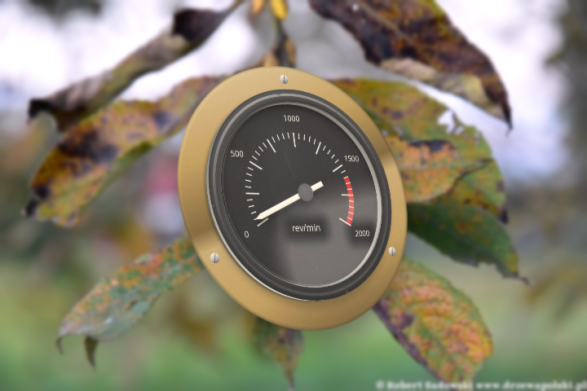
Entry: 50 (rpm)
